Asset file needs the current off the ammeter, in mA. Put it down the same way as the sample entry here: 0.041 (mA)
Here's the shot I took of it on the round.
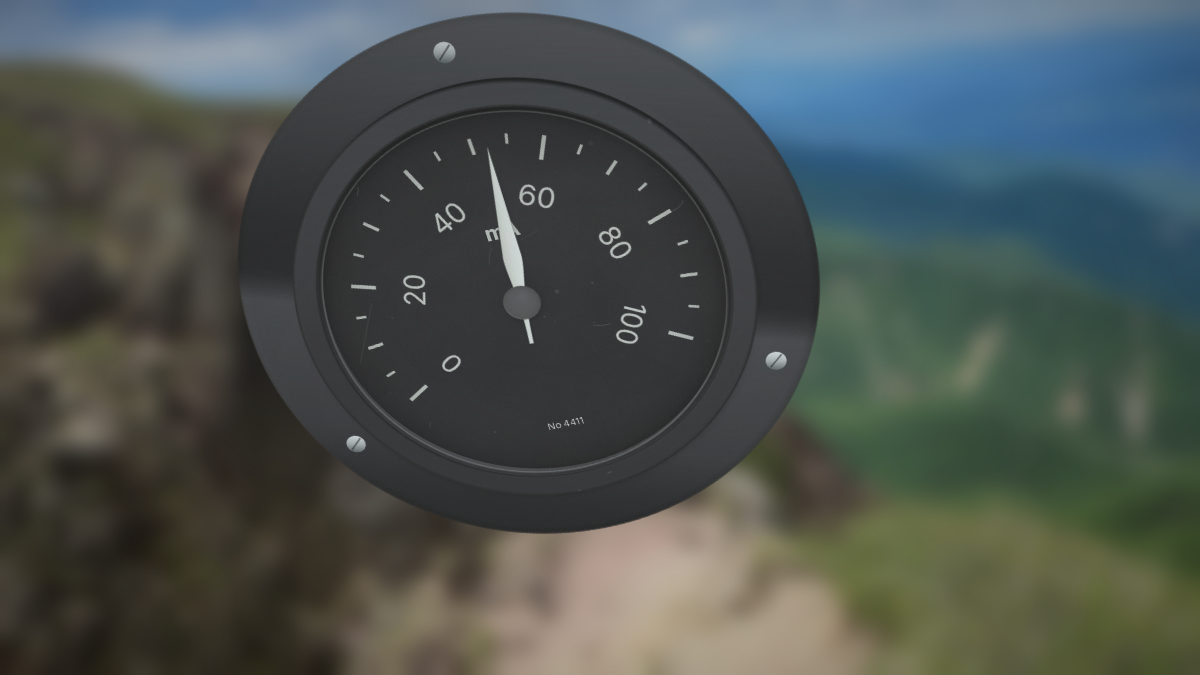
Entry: 52.5 (mA)
